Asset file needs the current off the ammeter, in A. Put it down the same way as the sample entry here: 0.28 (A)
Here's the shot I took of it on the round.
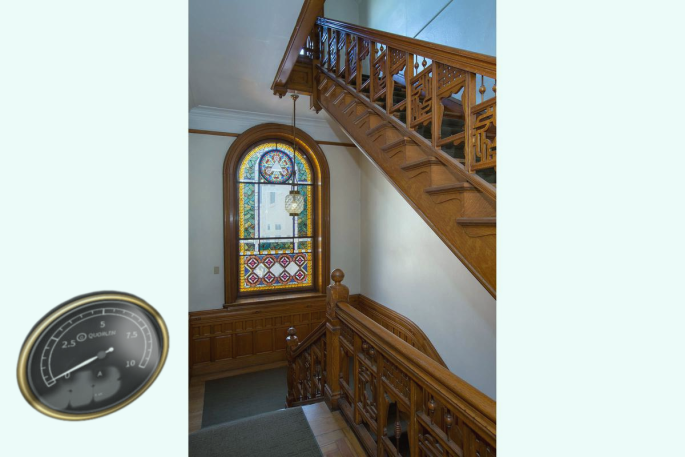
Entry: 0.25 (A)
